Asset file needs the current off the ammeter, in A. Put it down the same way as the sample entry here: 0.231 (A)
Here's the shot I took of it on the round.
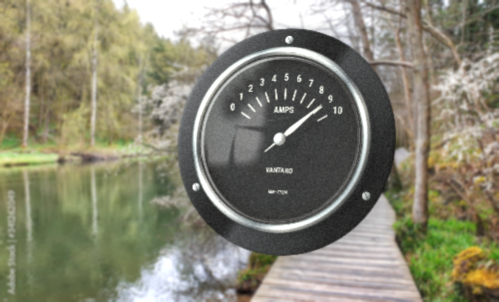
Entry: 9 (A)
